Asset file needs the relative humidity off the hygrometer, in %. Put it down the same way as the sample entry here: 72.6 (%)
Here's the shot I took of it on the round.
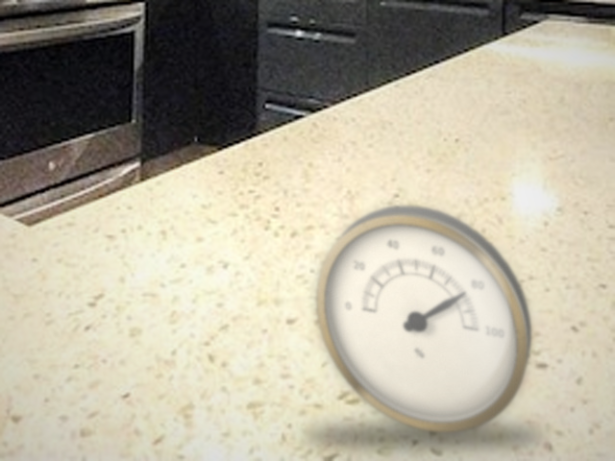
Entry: 80 (%)
